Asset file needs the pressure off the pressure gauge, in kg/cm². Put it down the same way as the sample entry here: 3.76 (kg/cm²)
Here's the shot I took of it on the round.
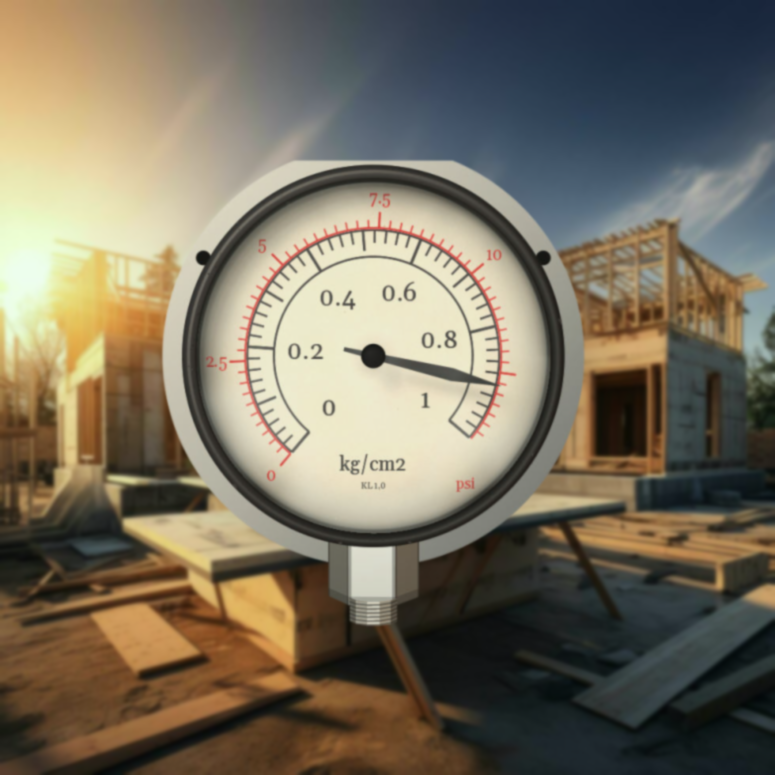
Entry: 0.9 (kg/cm²)
